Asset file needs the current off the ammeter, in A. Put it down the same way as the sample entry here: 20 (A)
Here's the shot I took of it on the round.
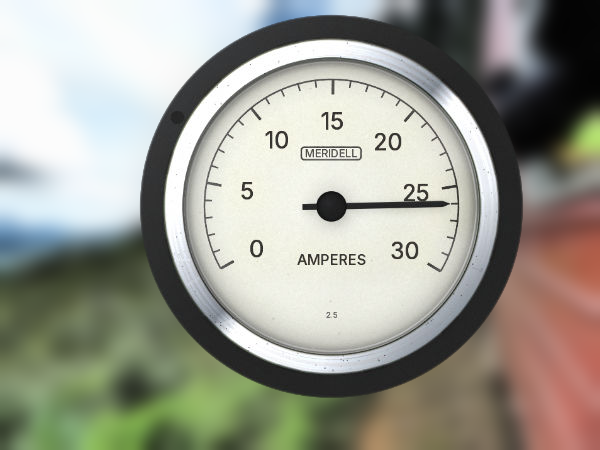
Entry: 26 (A)
